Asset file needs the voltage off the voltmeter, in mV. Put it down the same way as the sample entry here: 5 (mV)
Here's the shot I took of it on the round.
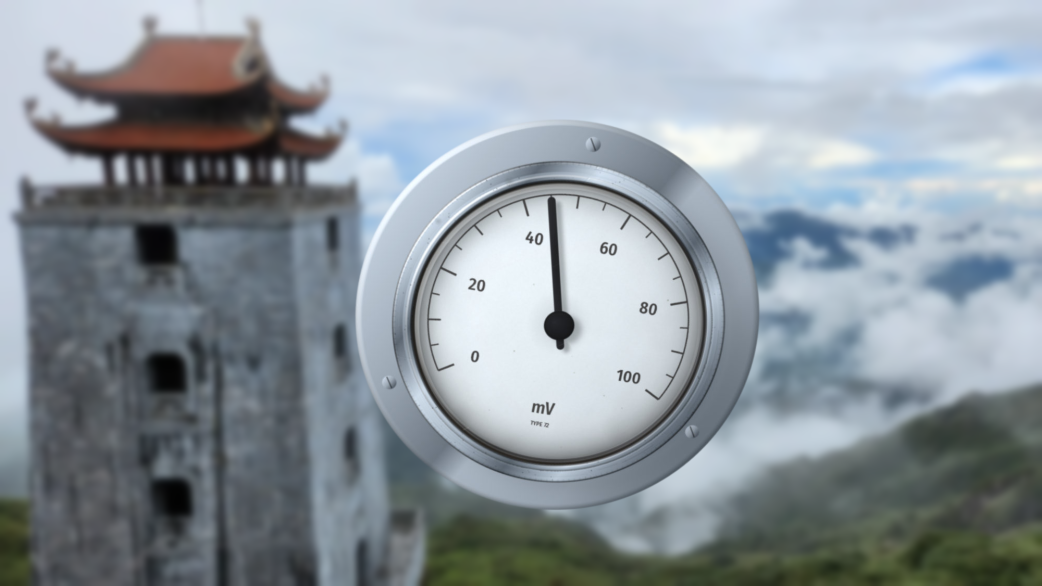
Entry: 45 (mV)
